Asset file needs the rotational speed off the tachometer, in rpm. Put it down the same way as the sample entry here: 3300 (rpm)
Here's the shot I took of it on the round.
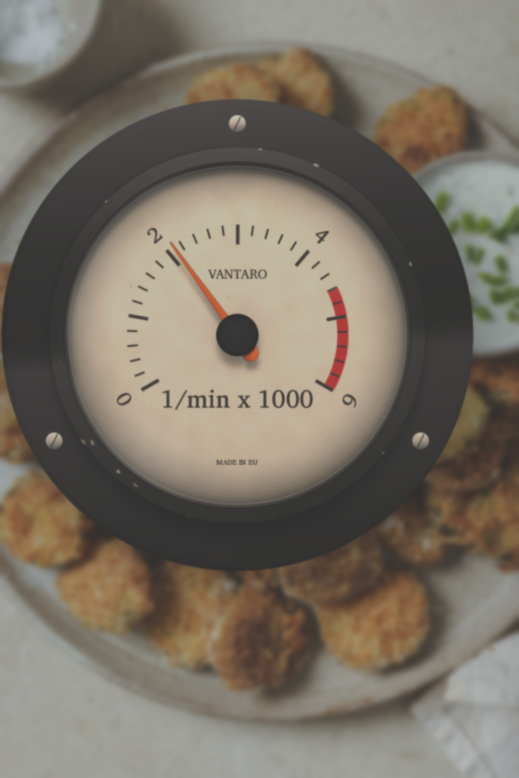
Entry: 2100 (rpm)
